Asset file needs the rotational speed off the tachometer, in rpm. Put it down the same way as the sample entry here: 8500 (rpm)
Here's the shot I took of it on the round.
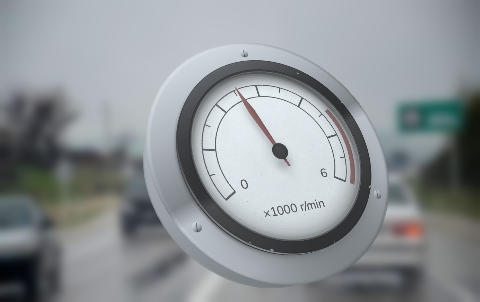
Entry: 2500 (rpm)
